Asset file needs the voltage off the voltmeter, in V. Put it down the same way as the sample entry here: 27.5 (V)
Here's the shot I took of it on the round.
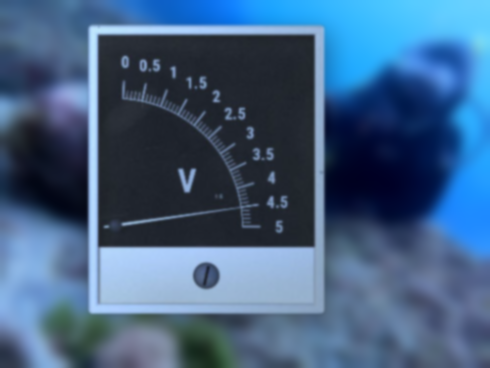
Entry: 4.5 (V)
